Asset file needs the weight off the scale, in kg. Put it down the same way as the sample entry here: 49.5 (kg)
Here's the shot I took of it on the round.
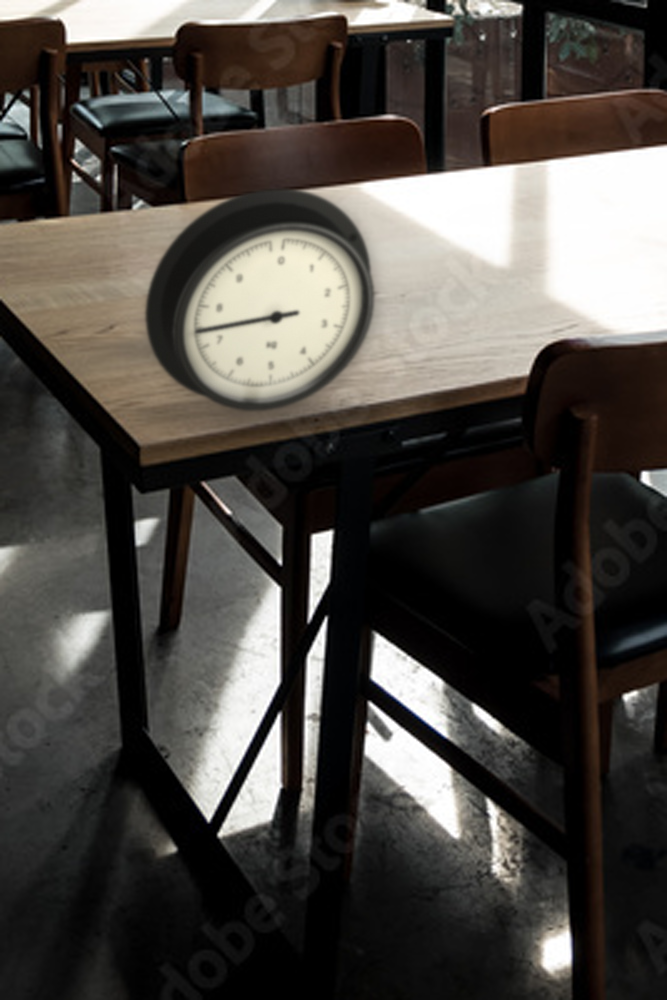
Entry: 7.5 (kg)
